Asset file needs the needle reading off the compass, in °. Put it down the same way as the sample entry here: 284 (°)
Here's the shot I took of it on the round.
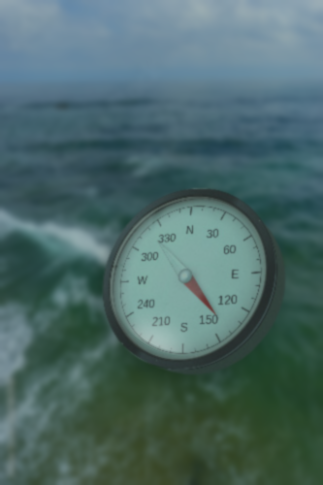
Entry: 140 (°)
